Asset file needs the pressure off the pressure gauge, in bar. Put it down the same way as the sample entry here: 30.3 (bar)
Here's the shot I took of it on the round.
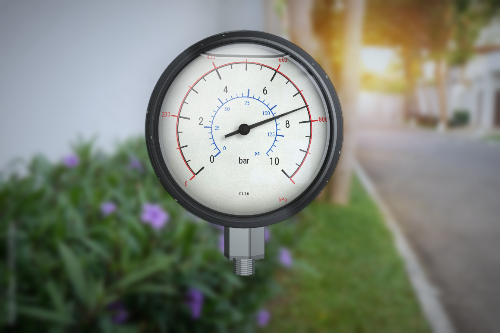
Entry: 7.5 (bar)
